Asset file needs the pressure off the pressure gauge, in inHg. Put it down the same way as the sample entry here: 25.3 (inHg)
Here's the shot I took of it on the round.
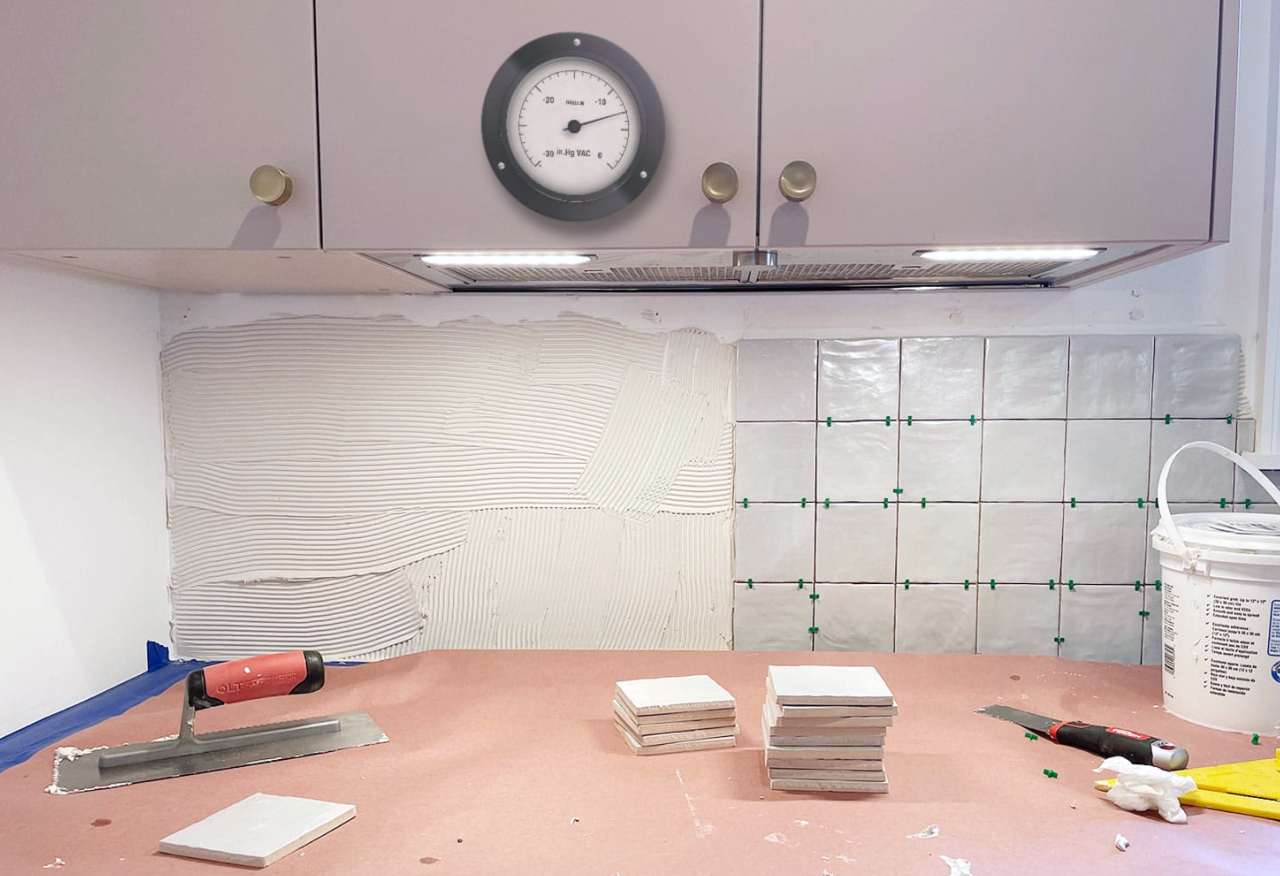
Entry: -7 (inHg)
